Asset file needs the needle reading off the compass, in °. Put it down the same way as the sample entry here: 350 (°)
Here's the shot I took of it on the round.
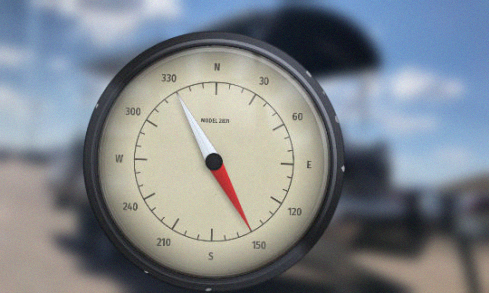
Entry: 150 (°)
